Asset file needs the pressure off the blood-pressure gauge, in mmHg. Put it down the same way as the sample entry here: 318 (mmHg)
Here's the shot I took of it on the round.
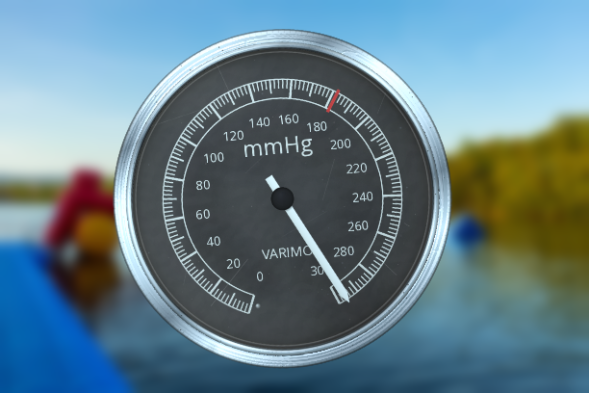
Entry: 296 (mmHg)
